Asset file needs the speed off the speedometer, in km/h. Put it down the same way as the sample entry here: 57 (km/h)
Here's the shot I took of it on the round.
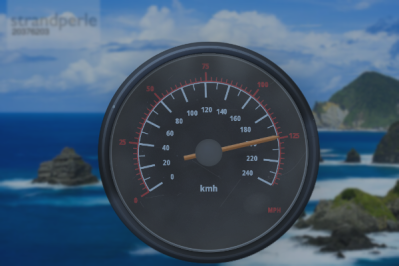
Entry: 200 (km/h)
